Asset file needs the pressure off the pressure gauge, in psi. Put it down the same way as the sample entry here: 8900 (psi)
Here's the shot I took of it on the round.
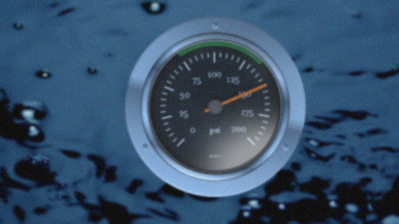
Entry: 150 (psi)
